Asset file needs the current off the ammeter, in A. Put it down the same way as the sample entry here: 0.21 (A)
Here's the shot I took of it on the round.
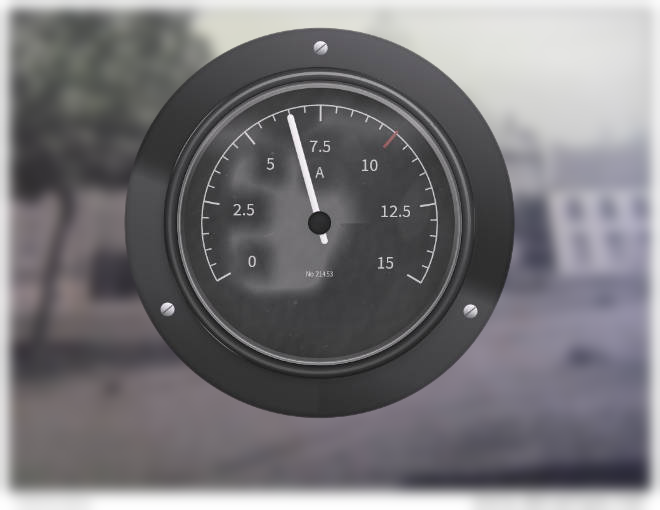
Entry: 6.5 (A)
